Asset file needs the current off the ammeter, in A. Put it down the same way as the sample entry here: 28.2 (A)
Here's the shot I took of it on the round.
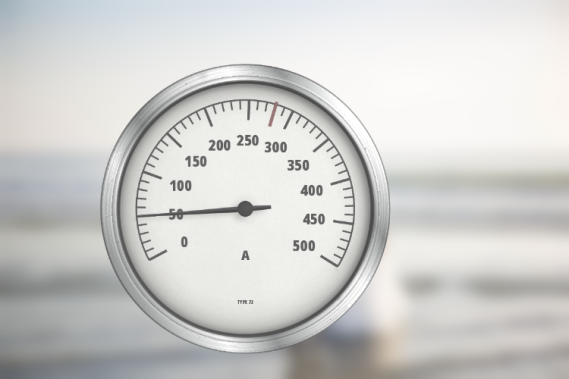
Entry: 50 (A)
